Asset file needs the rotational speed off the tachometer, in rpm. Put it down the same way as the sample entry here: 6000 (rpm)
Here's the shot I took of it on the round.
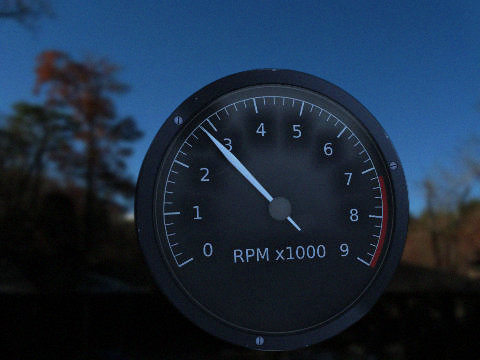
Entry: 2800 (rpm)
